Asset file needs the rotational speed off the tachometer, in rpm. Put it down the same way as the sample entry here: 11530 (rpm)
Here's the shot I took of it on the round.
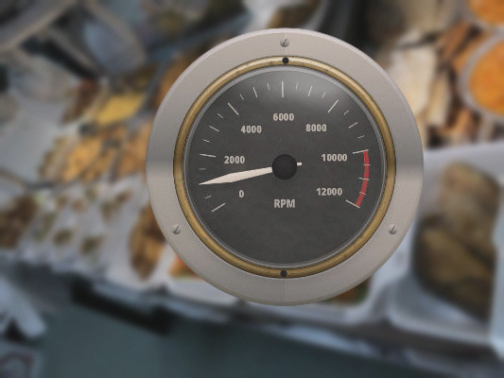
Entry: 1000 (rpm)
